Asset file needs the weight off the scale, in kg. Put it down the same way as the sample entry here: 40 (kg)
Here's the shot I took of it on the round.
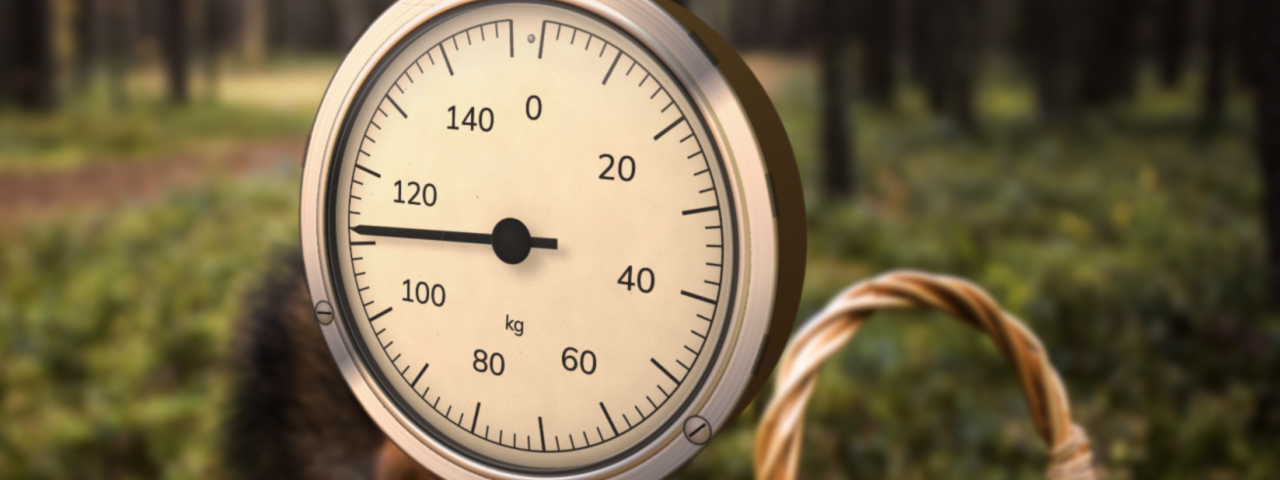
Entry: 112 (kg)
